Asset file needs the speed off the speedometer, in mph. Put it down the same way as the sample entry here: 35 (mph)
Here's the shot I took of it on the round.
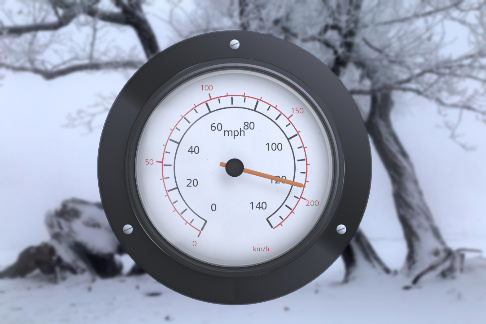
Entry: 120 (mph)
